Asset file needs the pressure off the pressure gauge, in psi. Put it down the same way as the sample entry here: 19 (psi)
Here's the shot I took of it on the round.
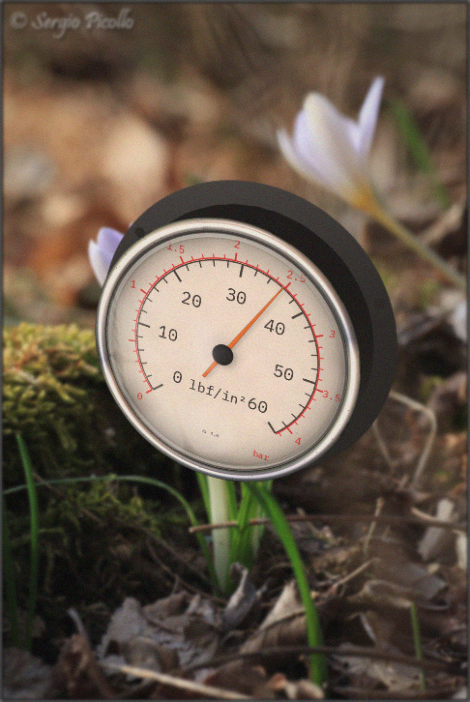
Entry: 36 (psi)
